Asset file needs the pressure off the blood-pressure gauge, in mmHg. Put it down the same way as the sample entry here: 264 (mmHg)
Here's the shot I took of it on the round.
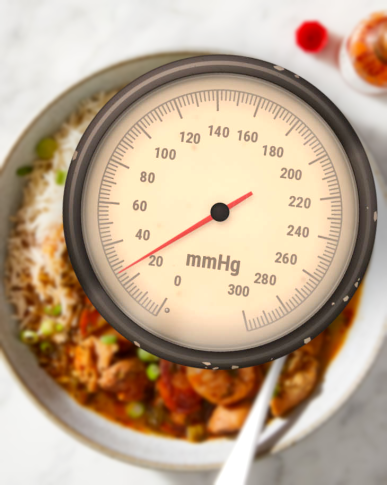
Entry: 26 (mmHg)
